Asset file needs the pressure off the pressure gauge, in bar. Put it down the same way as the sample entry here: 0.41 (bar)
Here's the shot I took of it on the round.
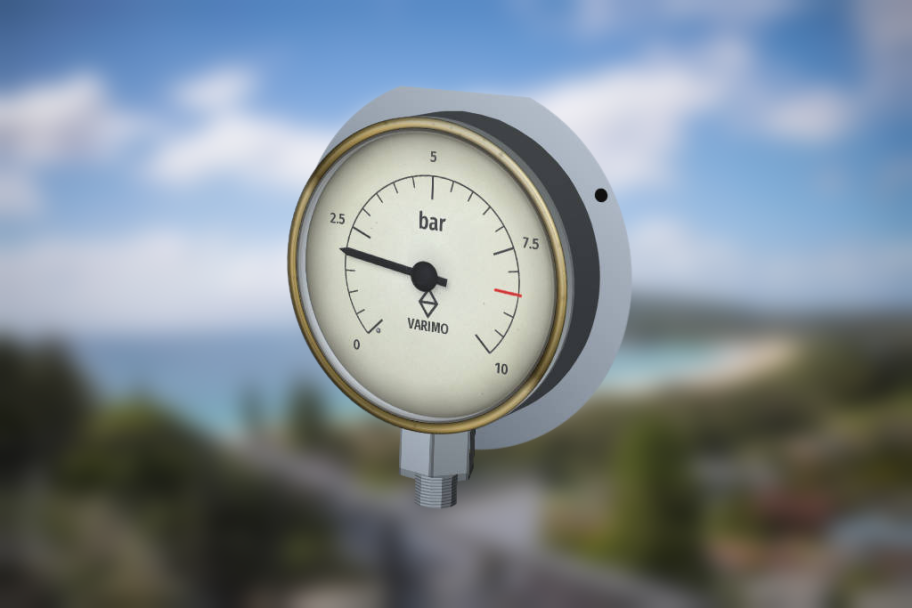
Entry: 2 (bar)
